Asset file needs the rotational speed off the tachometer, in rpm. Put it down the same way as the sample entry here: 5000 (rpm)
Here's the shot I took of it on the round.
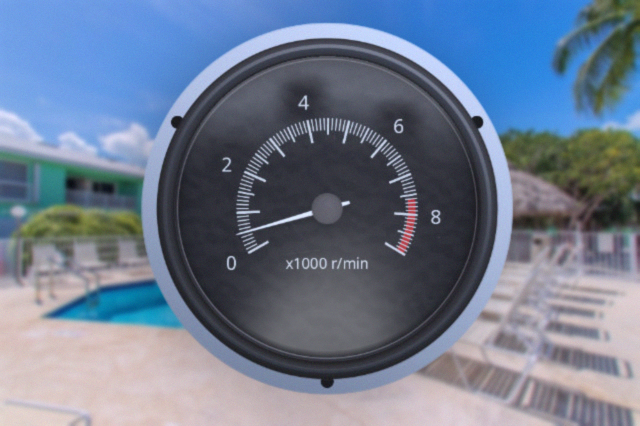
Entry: 500 (rpm)
